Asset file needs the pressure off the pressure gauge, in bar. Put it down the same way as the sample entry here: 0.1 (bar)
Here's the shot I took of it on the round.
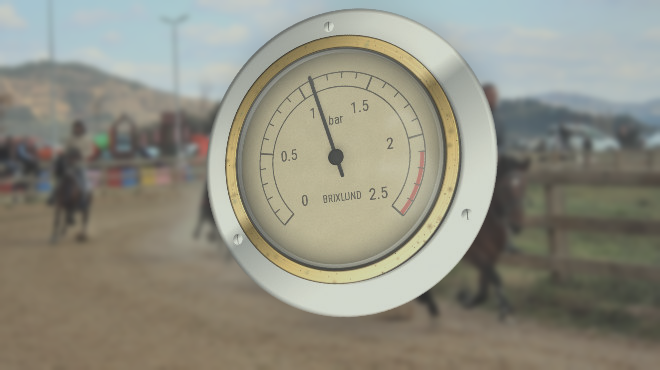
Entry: 1.1 (bar)
